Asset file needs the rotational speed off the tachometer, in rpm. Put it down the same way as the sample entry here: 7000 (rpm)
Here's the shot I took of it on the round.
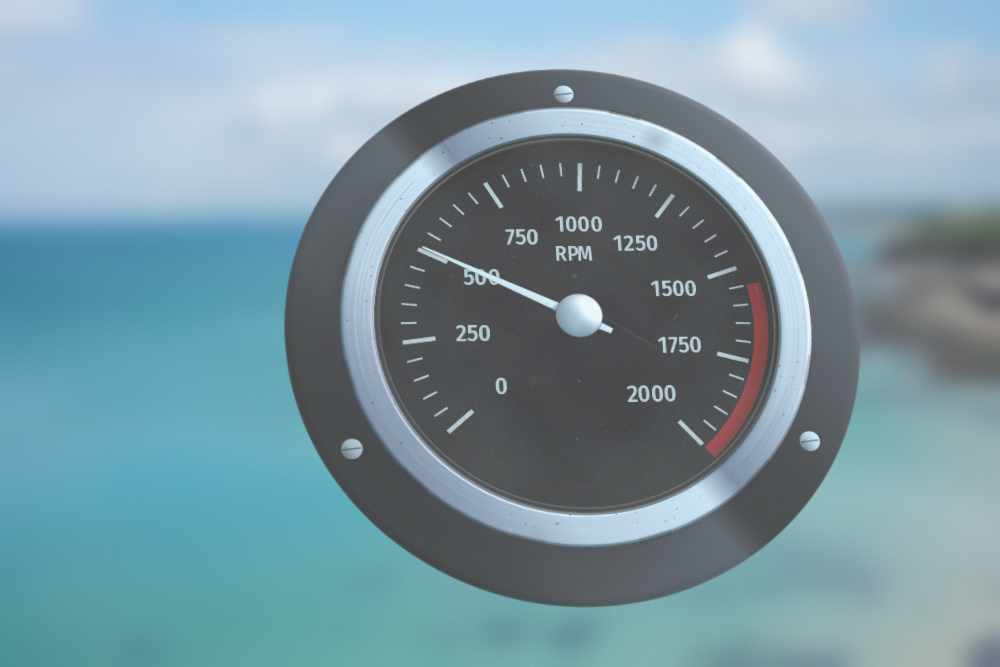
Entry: 500 (rpm)
